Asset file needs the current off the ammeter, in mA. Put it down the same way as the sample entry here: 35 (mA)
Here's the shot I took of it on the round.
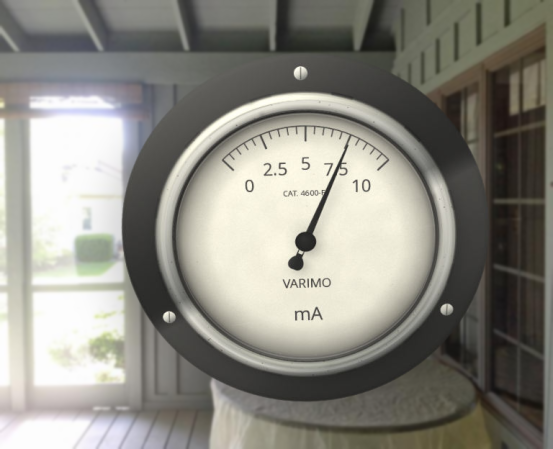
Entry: 7.5 (mA)
